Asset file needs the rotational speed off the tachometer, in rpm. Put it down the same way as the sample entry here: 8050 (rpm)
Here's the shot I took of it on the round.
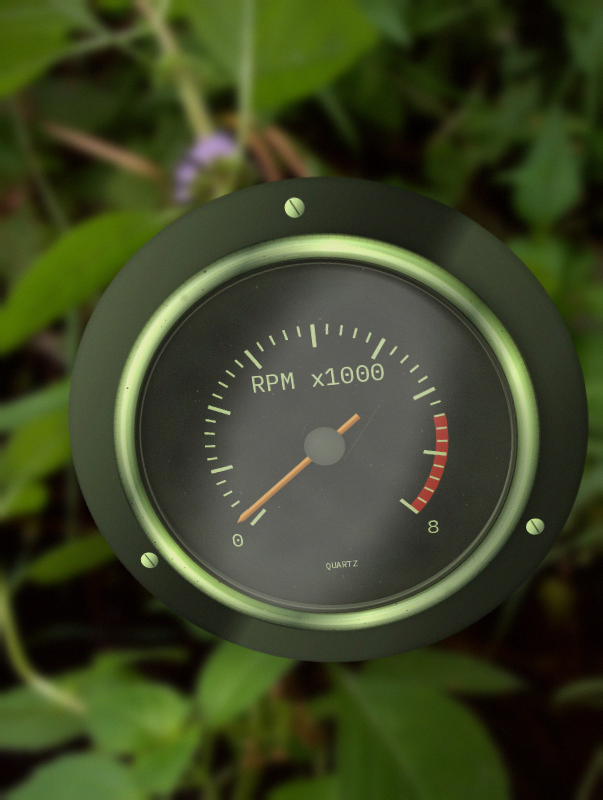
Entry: 200 (rpm)
